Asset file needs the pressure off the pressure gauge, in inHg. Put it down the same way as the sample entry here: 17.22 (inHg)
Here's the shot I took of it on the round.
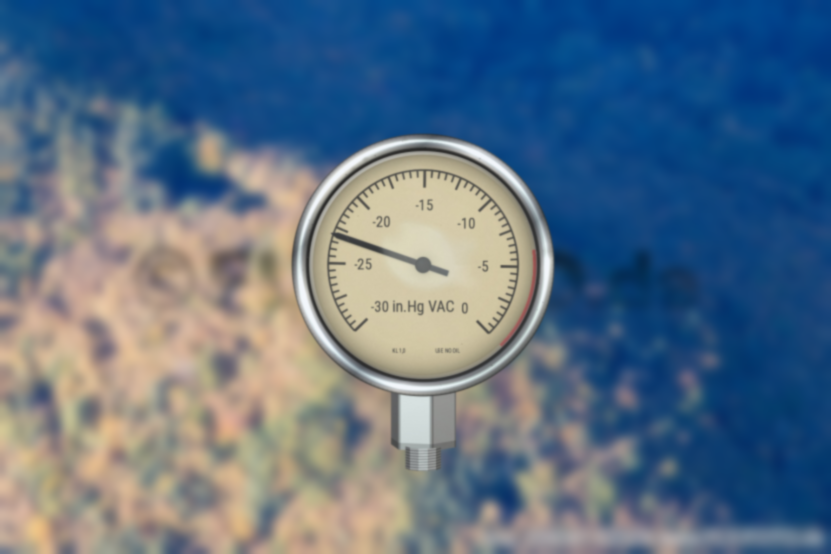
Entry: -23 (inHg)
